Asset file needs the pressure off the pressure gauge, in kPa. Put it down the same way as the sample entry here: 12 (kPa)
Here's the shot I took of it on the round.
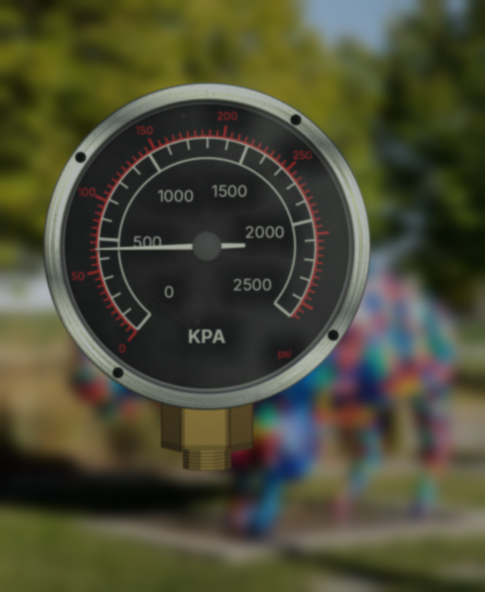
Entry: 450 (kPa)
